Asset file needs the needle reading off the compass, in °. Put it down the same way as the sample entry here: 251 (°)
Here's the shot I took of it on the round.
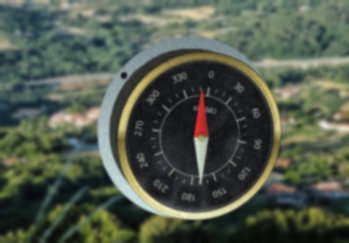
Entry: 350 (°)
